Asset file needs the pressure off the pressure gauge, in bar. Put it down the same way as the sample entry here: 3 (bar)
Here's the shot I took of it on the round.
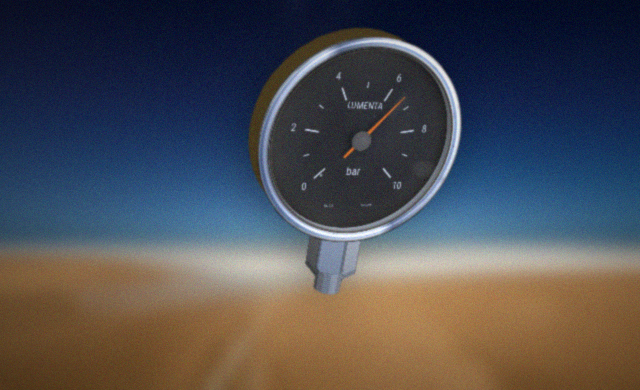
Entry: 6.5 (bar)
